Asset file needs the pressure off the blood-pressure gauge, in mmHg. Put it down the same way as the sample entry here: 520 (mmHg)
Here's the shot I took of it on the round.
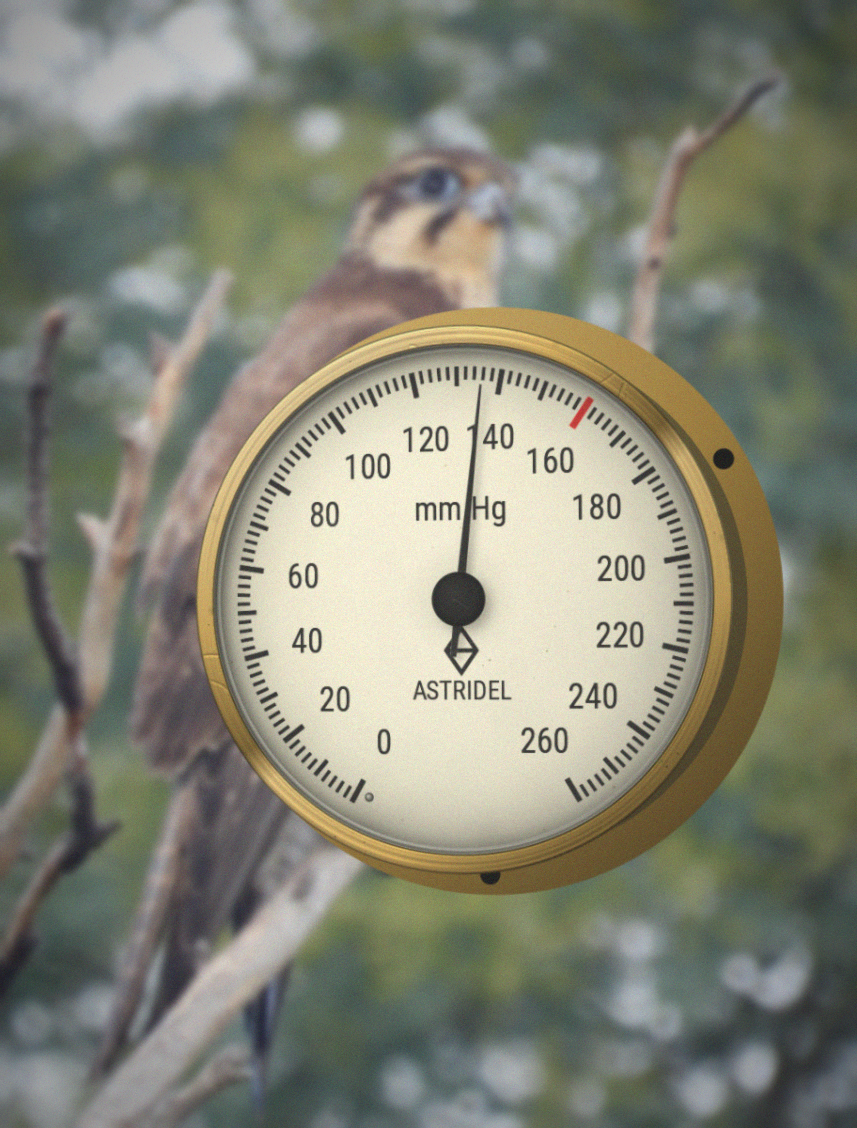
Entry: 136 (mmHg)
